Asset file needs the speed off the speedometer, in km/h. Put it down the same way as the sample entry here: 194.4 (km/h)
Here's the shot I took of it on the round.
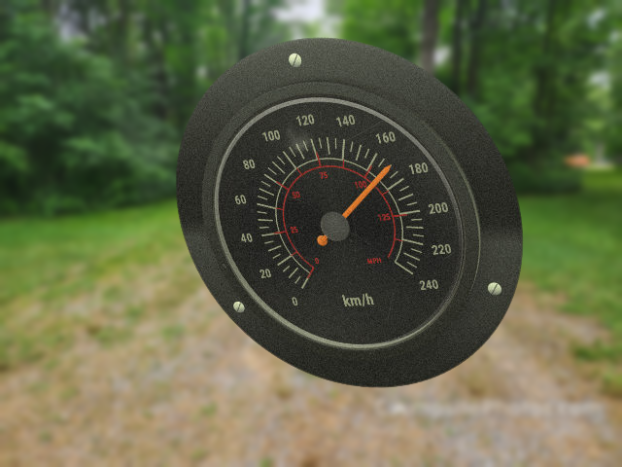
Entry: 170 (km/h)
